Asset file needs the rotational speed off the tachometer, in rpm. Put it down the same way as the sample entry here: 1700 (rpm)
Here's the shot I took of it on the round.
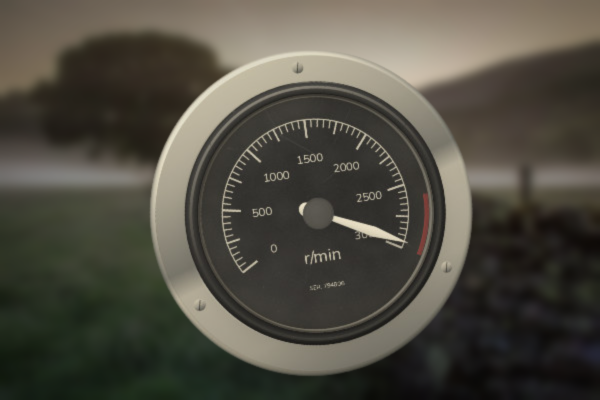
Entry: 2950 (rpm)
